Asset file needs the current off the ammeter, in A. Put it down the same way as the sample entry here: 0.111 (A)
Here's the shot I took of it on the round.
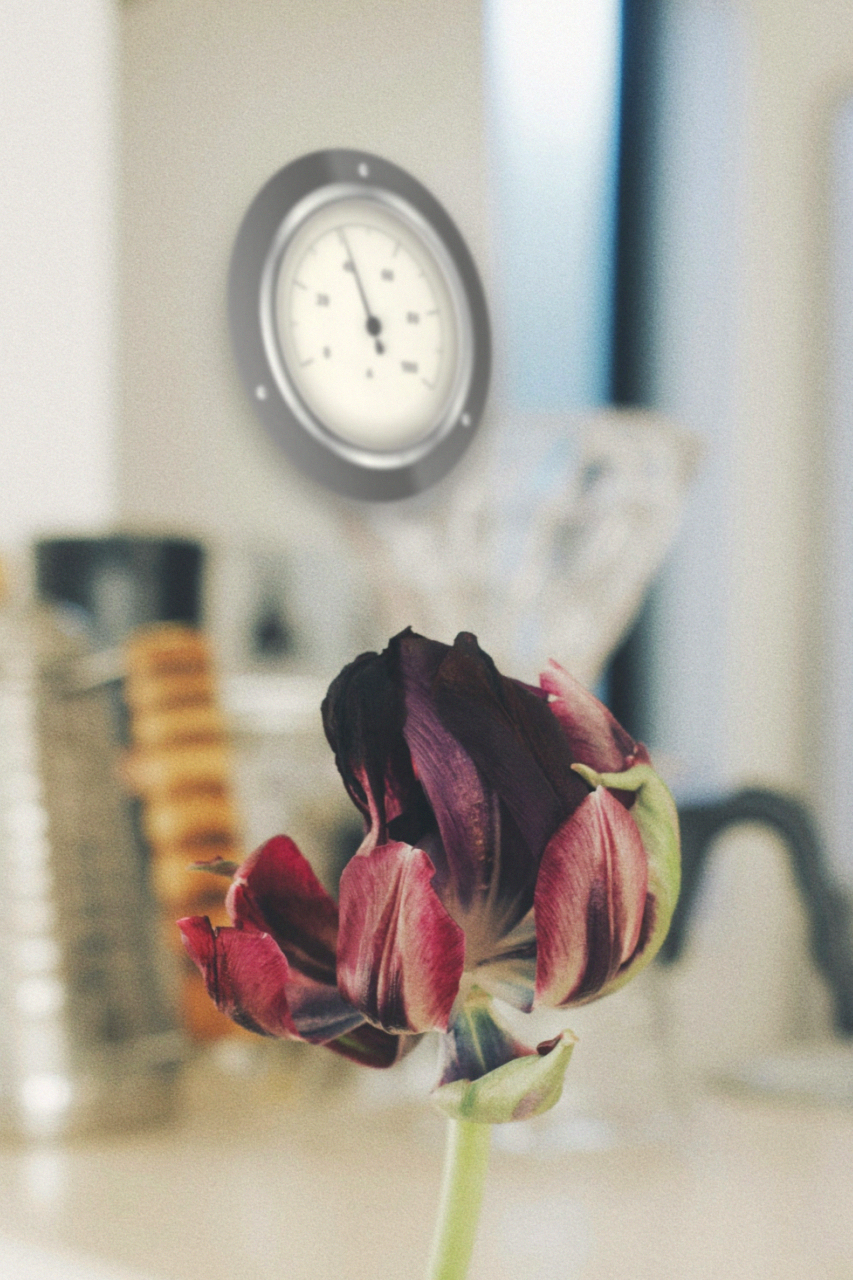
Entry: 40 (A)
